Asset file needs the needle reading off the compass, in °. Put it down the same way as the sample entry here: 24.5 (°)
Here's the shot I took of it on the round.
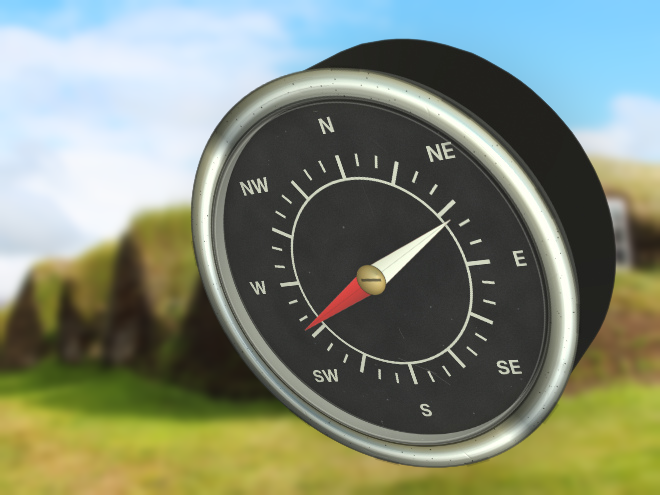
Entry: 245 (°)
